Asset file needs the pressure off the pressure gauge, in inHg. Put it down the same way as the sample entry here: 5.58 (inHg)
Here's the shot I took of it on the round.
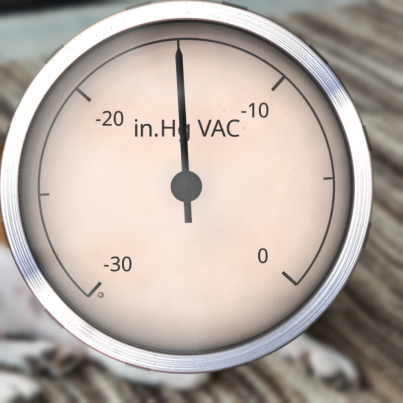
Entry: -15 (inHg)
